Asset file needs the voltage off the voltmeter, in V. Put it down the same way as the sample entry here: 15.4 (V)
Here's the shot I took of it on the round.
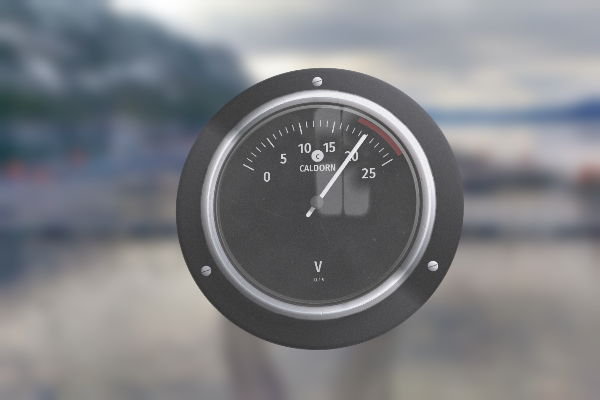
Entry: 20 (V)
